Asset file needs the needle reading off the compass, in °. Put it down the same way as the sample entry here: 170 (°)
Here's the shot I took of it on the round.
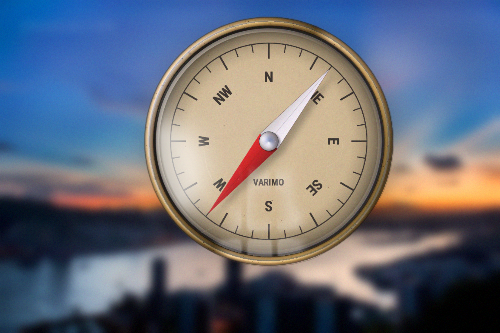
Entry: 220 (°)
